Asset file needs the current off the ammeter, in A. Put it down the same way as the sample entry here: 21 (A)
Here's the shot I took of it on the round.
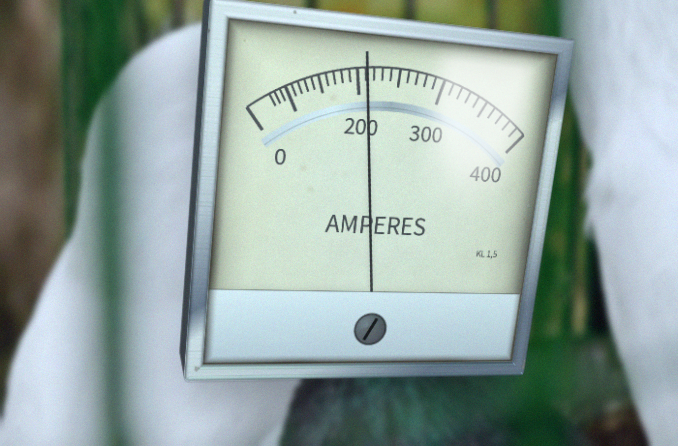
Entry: 210 (A)
